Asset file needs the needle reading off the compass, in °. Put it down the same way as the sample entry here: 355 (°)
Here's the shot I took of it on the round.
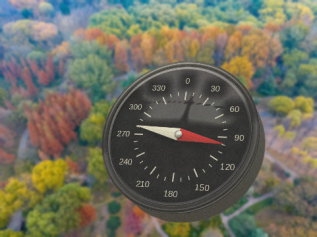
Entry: 100 (°)
